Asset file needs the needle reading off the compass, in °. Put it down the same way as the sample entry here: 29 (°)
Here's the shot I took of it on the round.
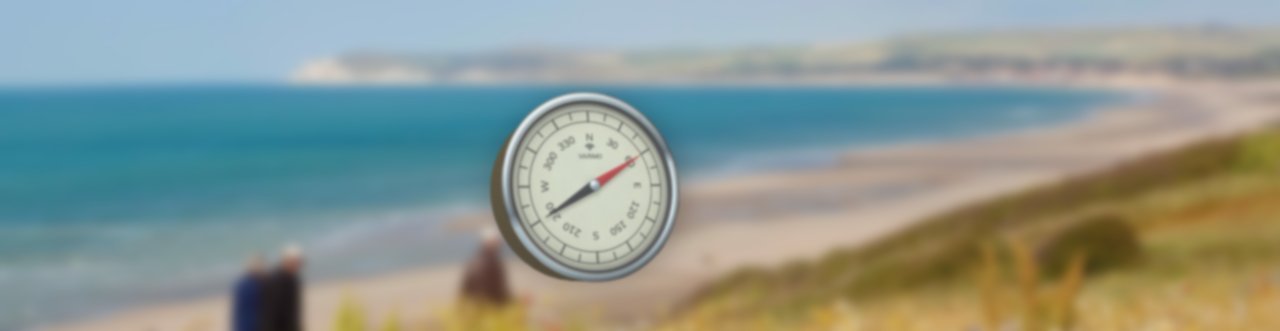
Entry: 60 (°)
